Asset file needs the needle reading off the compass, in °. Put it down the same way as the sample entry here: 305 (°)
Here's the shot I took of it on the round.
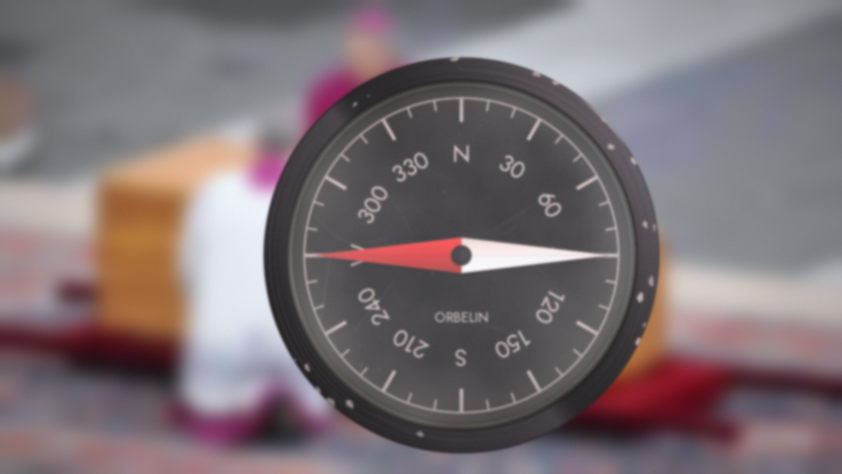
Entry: 270 (°)
